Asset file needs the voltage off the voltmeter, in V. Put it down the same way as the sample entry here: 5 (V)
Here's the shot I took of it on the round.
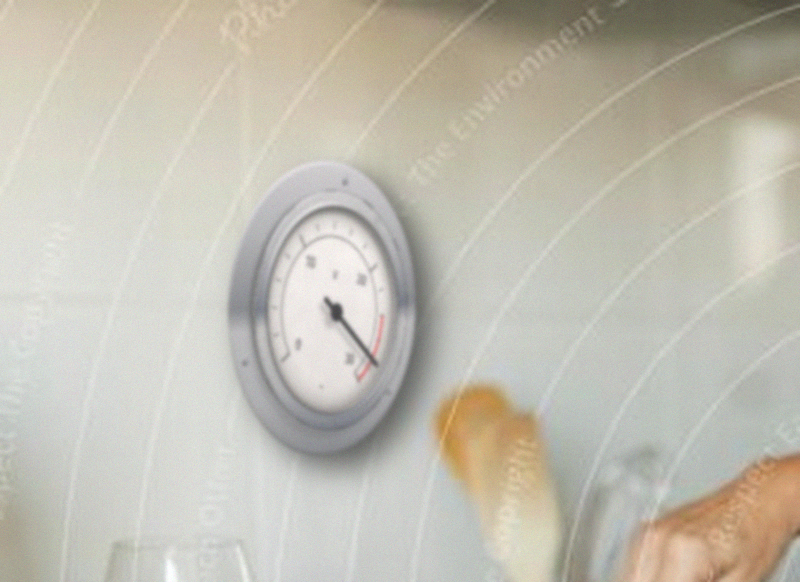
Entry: 28 (V)
